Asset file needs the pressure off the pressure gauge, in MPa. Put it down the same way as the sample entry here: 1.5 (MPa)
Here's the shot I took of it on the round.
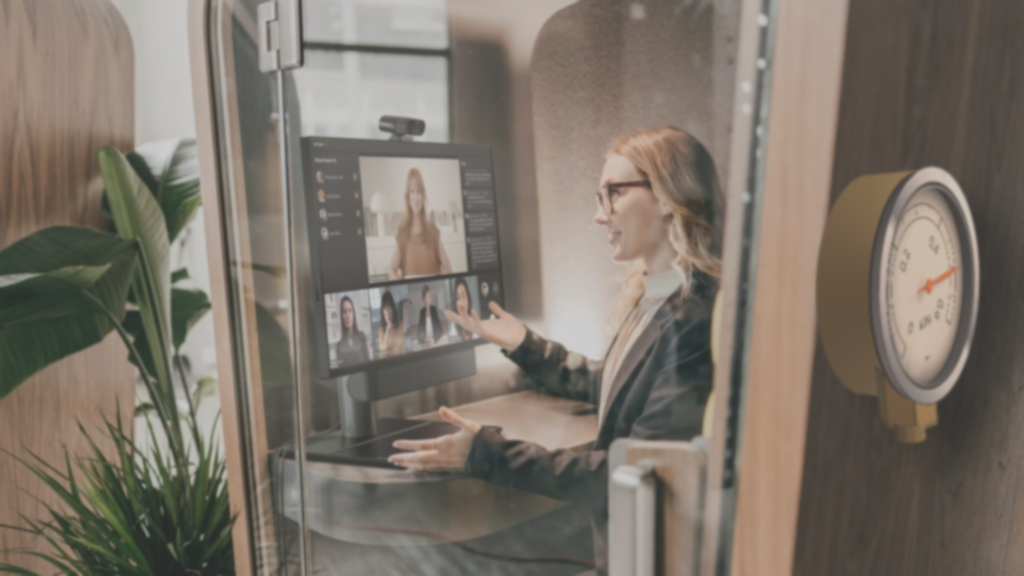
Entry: 0.5 (MPa)
